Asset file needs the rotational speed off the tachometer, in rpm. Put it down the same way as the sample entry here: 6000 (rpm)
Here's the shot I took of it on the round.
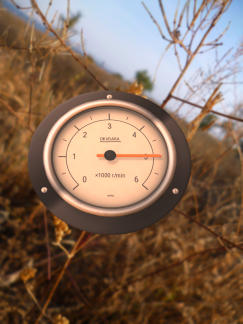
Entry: 5000 (rpm)
